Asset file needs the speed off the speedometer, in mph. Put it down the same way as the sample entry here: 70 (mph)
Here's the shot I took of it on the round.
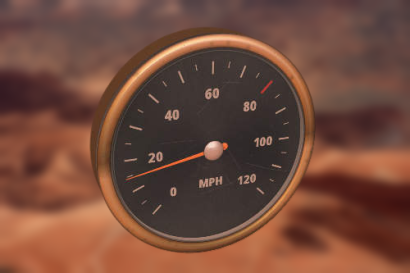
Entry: 15 (mph)
